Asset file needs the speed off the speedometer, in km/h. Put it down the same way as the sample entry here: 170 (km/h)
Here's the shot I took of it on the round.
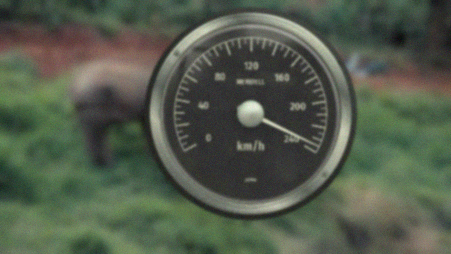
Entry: 235 (km/h)
